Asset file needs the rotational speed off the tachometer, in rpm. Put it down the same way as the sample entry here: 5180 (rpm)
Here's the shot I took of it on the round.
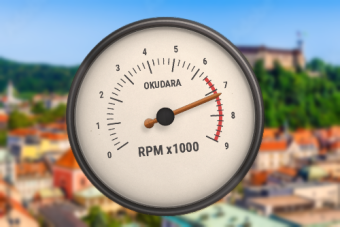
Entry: 7200 (rpm)
